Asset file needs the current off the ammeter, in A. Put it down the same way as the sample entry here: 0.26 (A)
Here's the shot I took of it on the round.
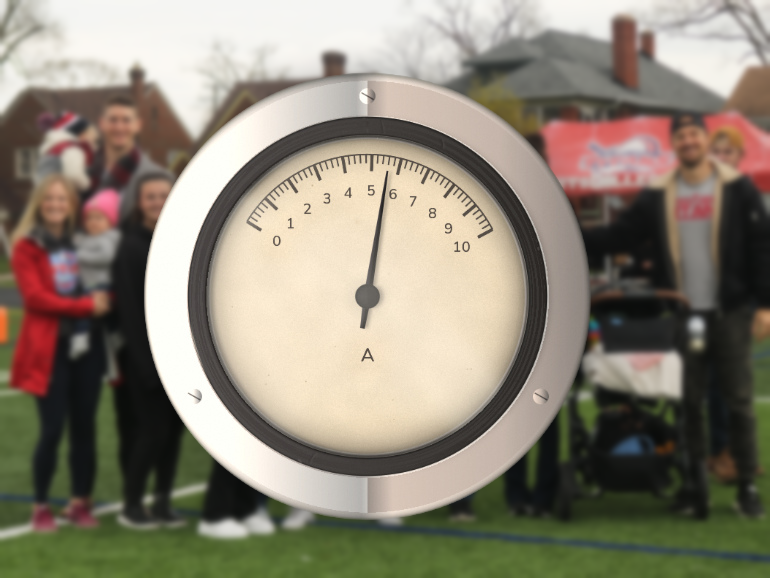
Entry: 5.6 (A)
